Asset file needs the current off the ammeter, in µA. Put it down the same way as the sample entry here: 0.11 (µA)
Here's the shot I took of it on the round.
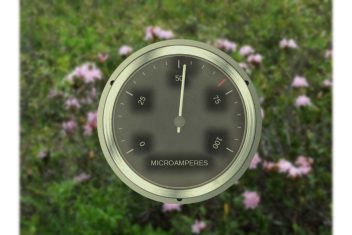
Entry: 52.5 (µA)
